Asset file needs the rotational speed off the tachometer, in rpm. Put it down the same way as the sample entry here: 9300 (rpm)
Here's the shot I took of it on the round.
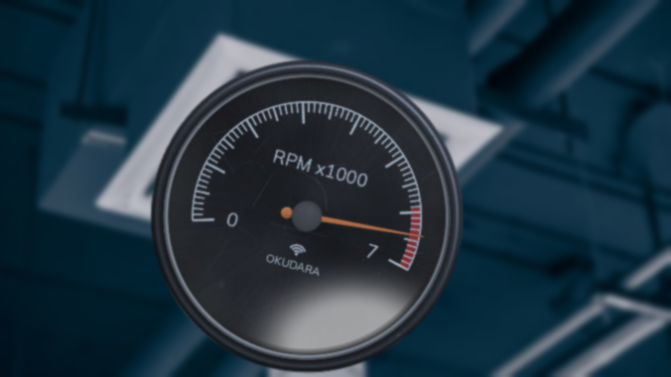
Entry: 6400 (rpm)
